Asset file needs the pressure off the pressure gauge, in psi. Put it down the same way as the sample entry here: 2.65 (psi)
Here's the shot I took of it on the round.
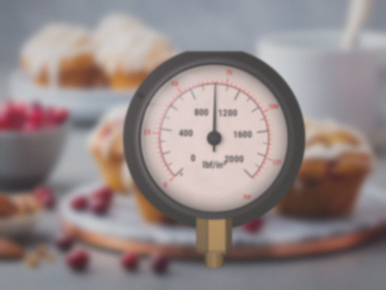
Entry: 1000 (psi)
